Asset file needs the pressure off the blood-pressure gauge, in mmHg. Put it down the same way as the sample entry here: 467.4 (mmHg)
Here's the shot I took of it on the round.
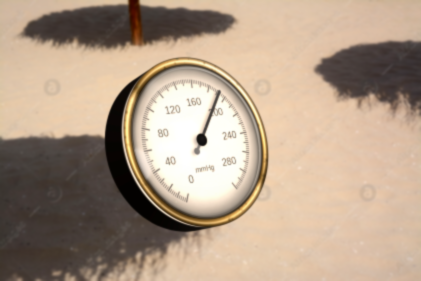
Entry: 190 (mmHg)
